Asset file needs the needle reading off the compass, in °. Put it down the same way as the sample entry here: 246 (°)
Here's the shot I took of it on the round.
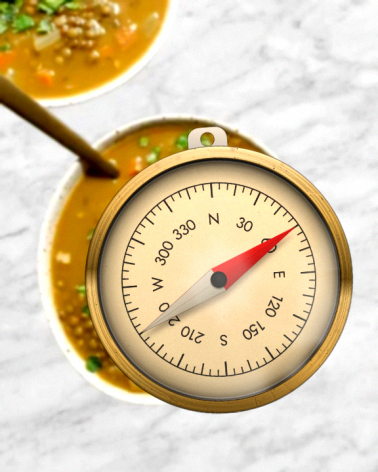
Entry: 60 (°)
